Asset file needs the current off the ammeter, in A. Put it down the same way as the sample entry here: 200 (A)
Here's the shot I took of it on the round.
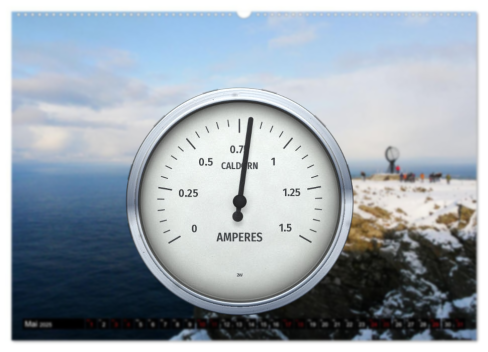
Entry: 0.8 (A)
